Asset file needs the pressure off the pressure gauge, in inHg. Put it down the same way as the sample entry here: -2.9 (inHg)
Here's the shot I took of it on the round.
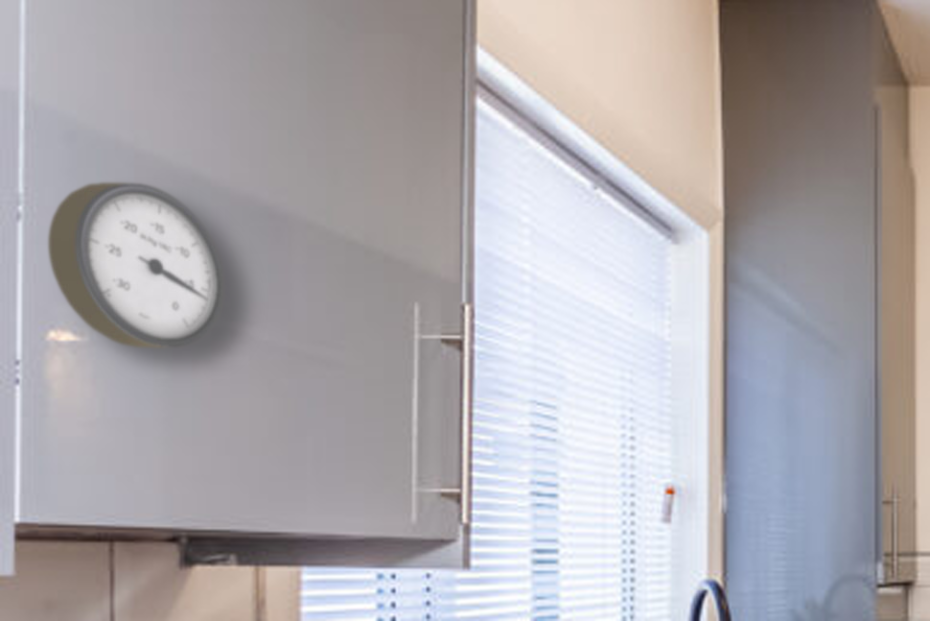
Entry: -4 (inHg)
